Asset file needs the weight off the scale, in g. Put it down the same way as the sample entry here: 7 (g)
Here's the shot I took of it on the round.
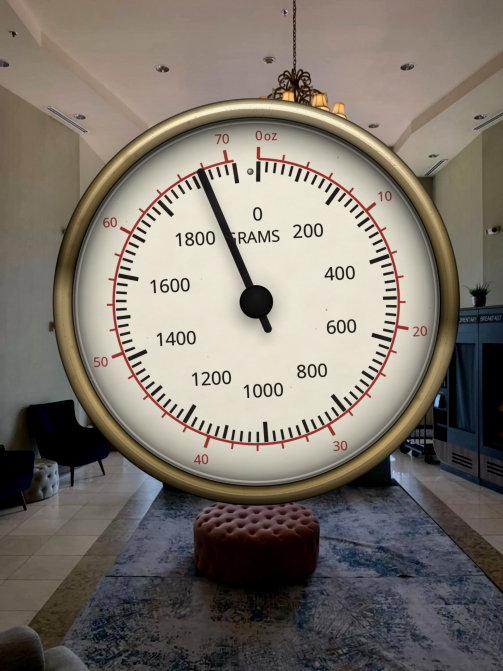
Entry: 1920 (g)
